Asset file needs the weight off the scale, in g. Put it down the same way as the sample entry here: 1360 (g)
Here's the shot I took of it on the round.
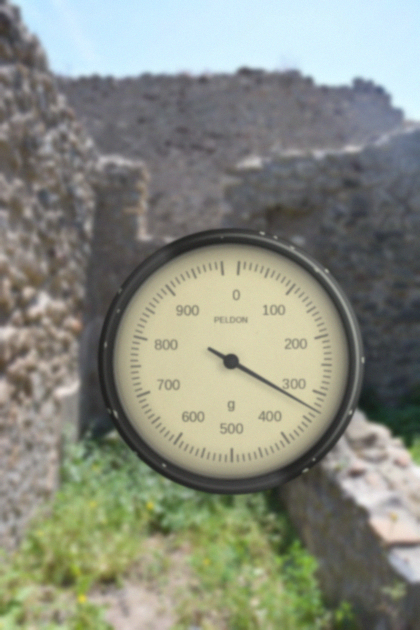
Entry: 330 (g)
